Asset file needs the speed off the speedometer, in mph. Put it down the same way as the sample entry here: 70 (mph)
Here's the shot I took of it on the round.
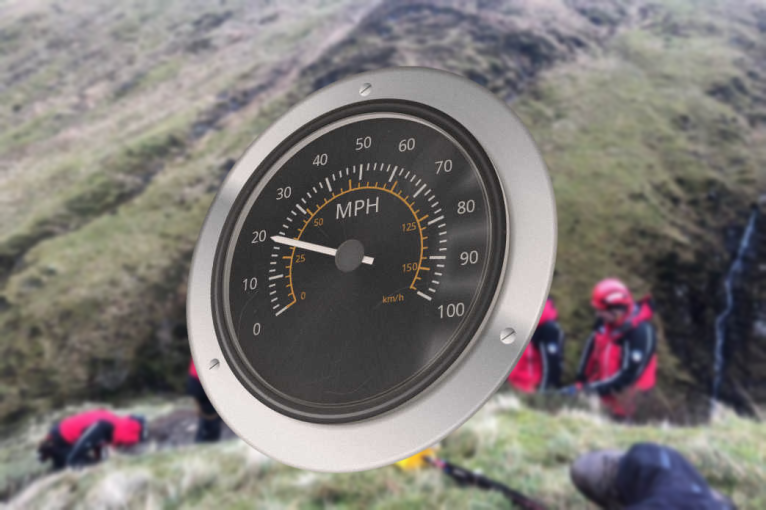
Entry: 20 (mph)
